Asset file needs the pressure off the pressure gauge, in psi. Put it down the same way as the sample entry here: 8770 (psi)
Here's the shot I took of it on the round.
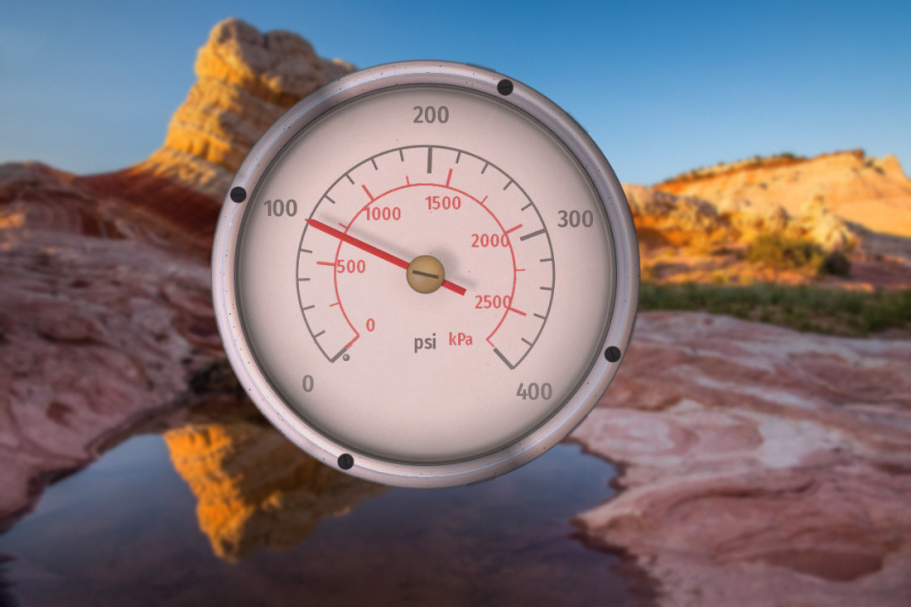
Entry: 100 (psi)
